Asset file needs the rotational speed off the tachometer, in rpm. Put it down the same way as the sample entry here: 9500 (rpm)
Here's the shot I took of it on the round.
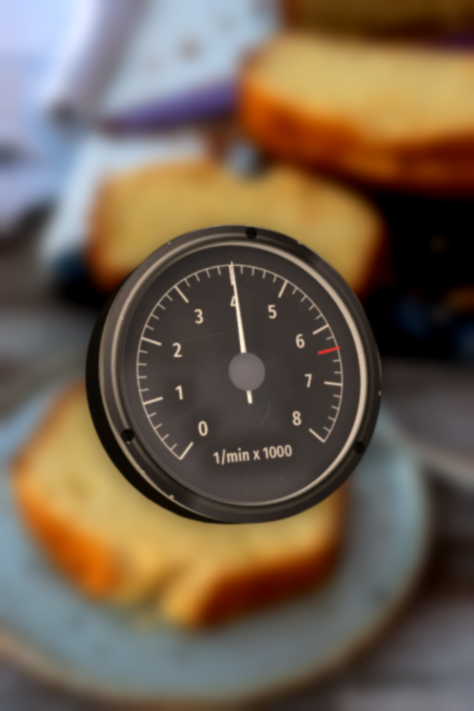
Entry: 4000 (rpm)
